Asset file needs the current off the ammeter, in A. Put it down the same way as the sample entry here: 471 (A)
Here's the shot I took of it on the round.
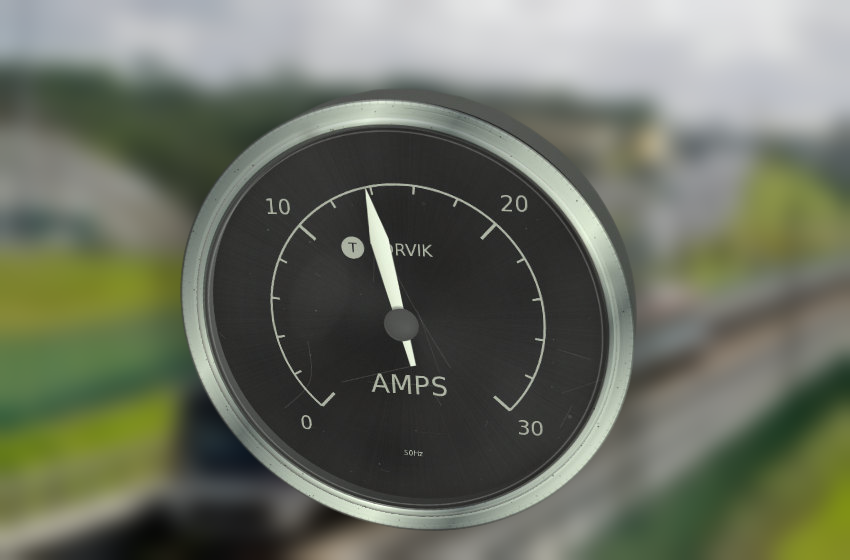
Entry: 14 (A)
